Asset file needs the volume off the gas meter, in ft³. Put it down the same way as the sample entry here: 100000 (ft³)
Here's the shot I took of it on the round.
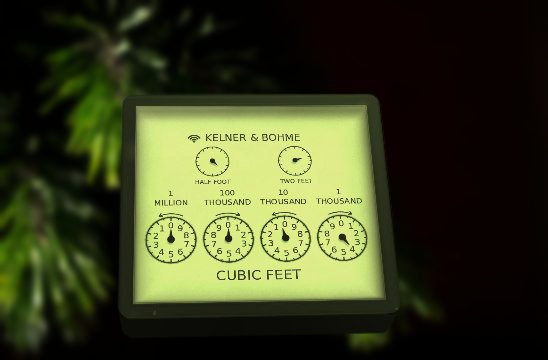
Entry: 400 (ft³)
